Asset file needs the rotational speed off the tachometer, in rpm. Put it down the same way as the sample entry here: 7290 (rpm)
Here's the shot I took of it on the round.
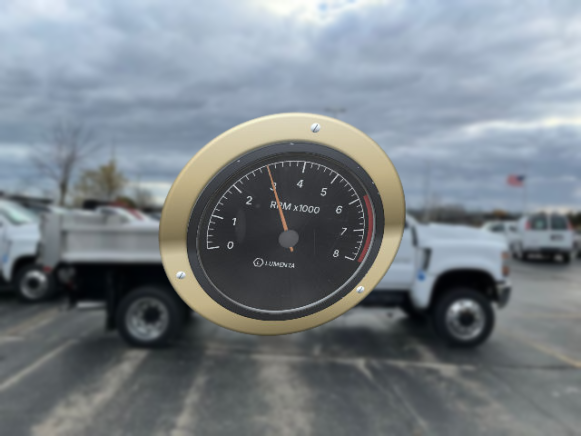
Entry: 3000 (rpm)
